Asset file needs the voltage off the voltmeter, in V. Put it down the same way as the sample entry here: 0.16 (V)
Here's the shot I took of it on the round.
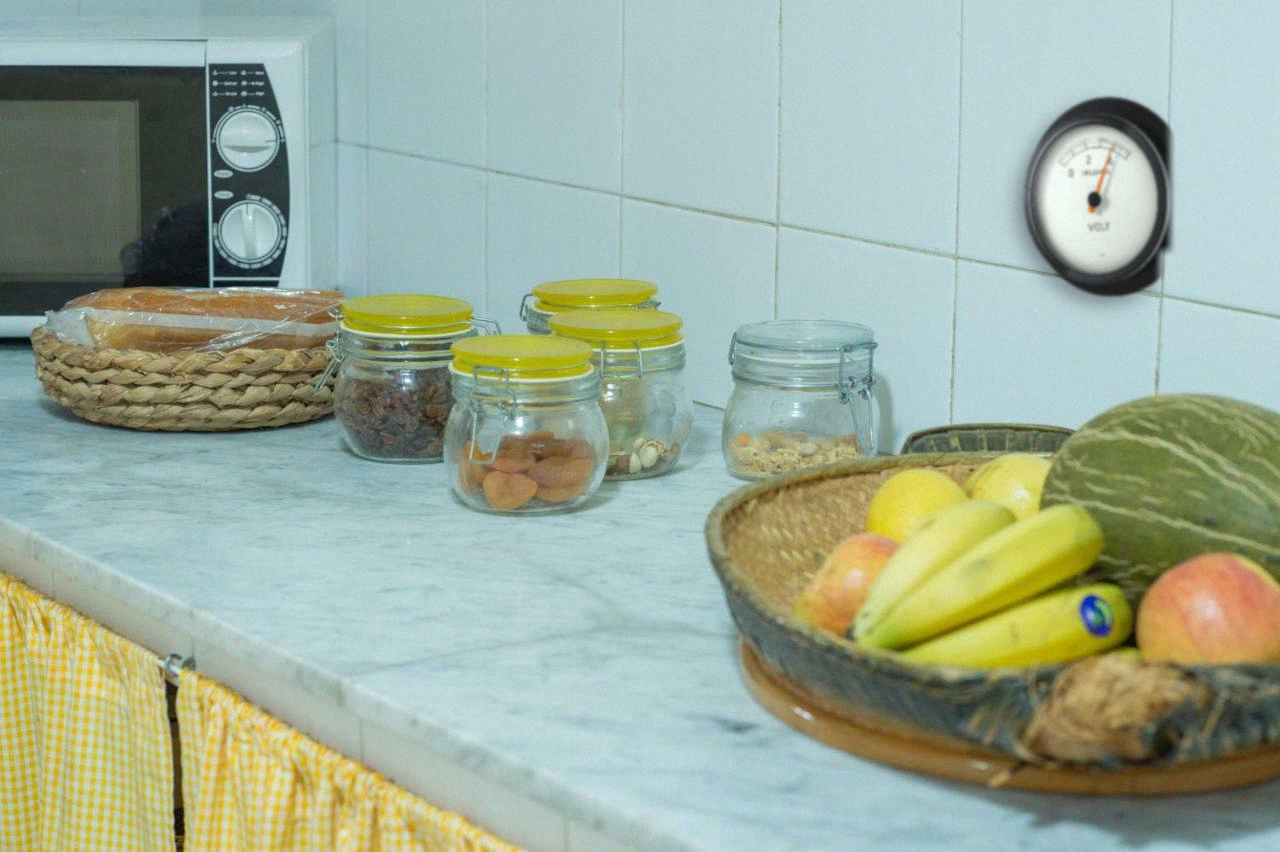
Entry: 4 (V)
